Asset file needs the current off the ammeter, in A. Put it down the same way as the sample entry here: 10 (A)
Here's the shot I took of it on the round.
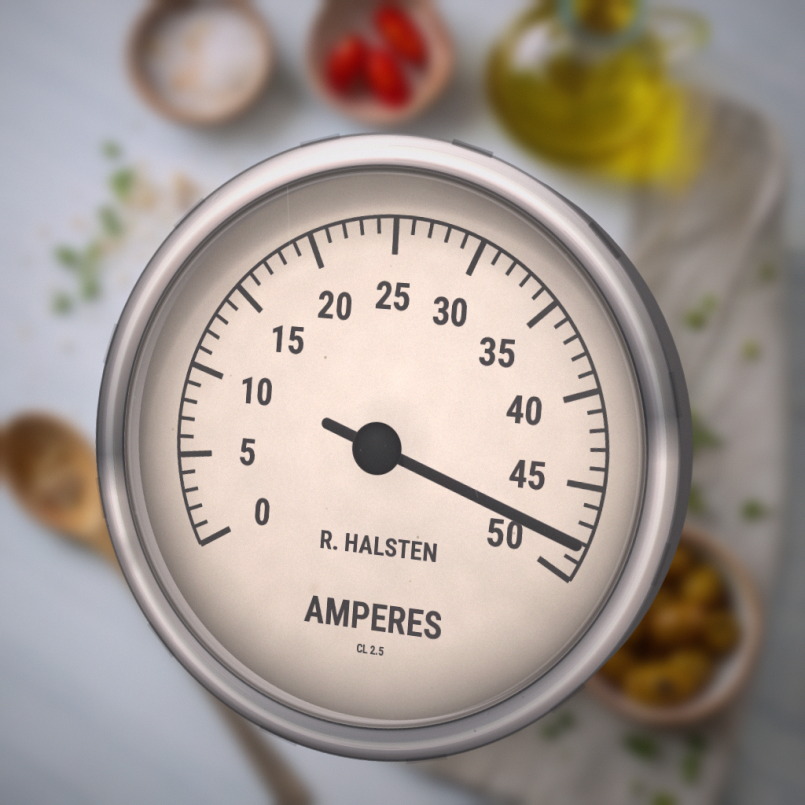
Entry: 48 (A)
